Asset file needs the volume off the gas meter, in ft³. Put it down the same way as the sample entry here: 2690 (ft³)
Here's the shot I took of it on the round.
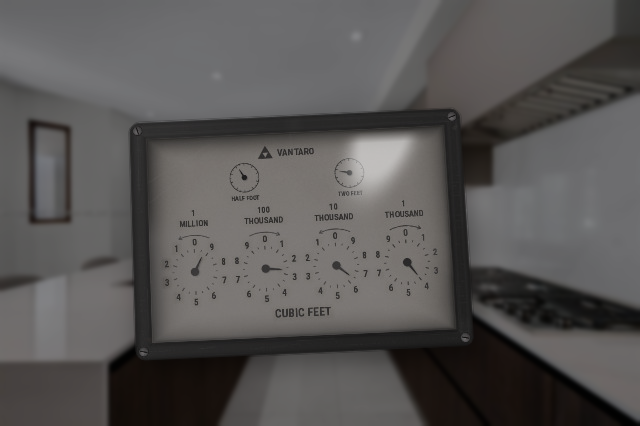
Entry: 926400 (ft³)
